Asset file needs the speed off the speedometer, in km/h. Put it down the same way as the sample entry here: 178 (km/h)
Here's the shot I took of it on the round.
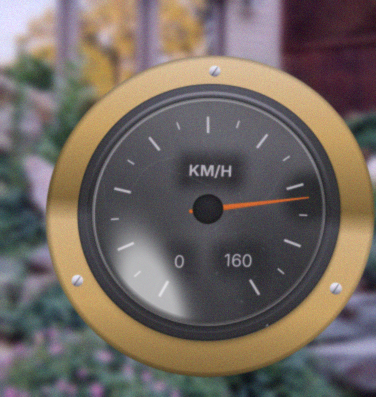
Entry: 125 (km/h)
